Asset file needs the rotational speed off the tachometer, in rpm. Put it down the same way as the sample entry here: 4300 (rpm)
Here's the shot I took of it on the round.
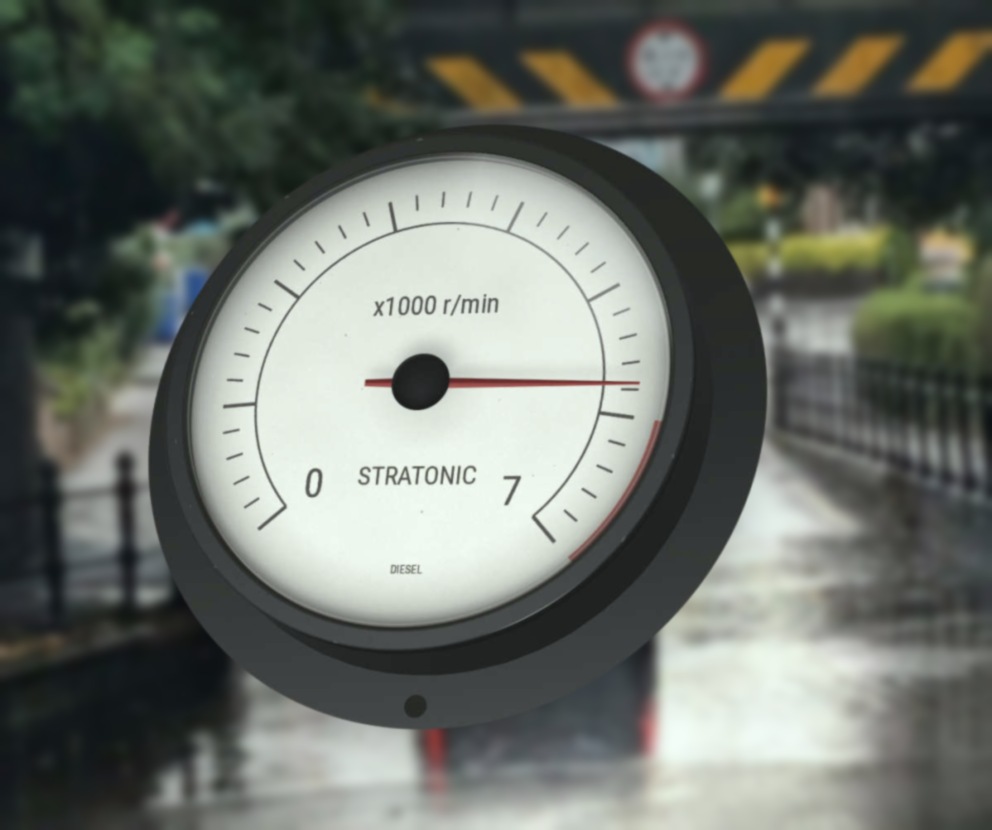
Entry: 5800 (rpm)
